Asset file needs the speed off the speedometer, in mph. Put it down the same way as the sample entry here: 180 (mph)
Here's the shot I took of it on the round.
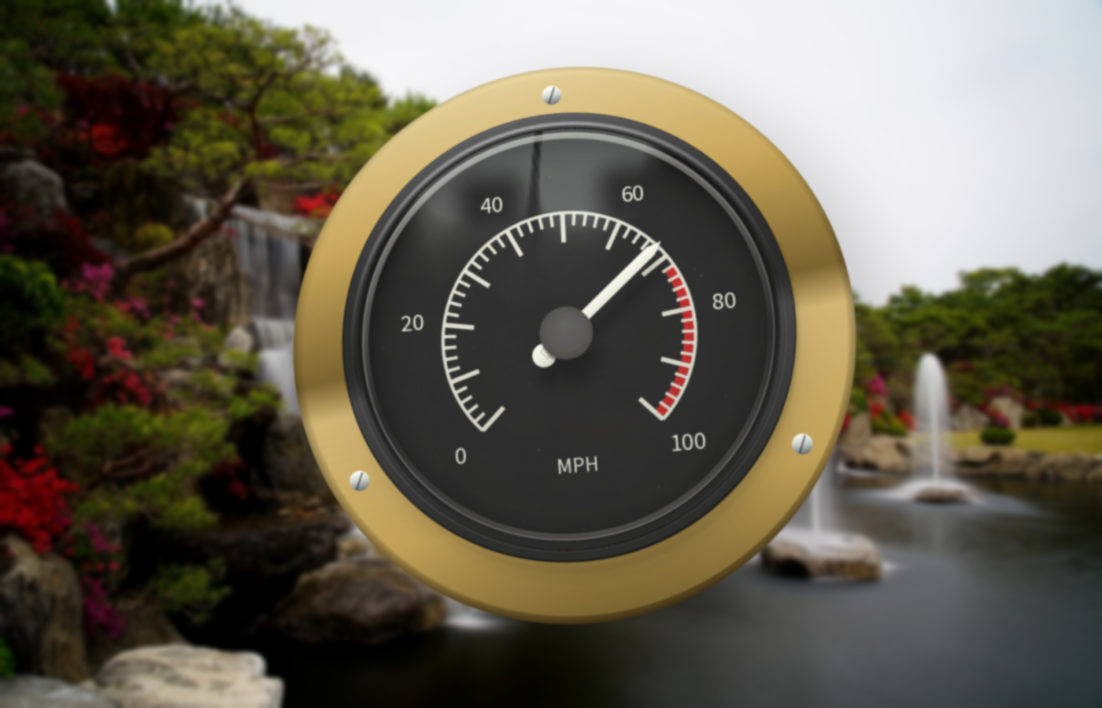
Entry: 68 (mph)
